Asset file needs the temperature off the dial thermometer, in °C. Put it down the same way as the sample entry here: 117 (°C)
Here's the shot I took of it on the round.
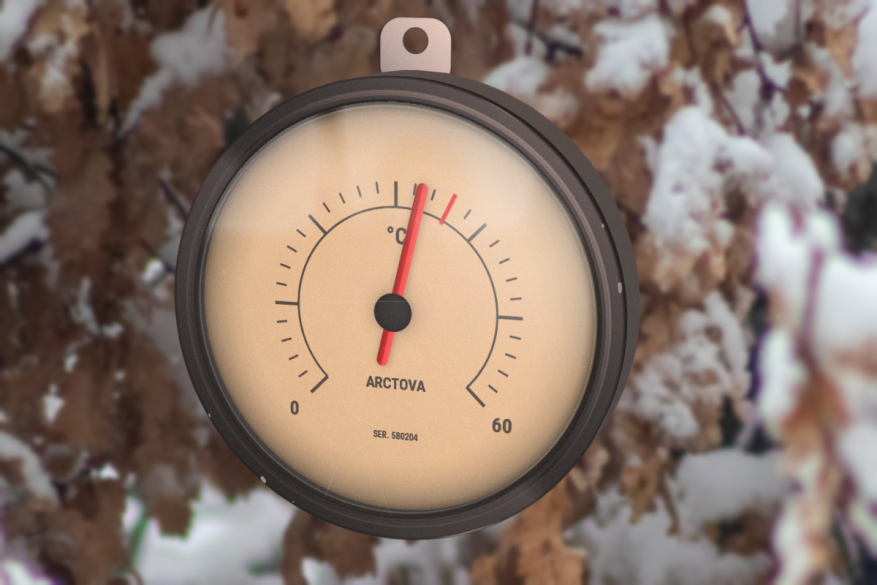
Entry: 33 (°C)
